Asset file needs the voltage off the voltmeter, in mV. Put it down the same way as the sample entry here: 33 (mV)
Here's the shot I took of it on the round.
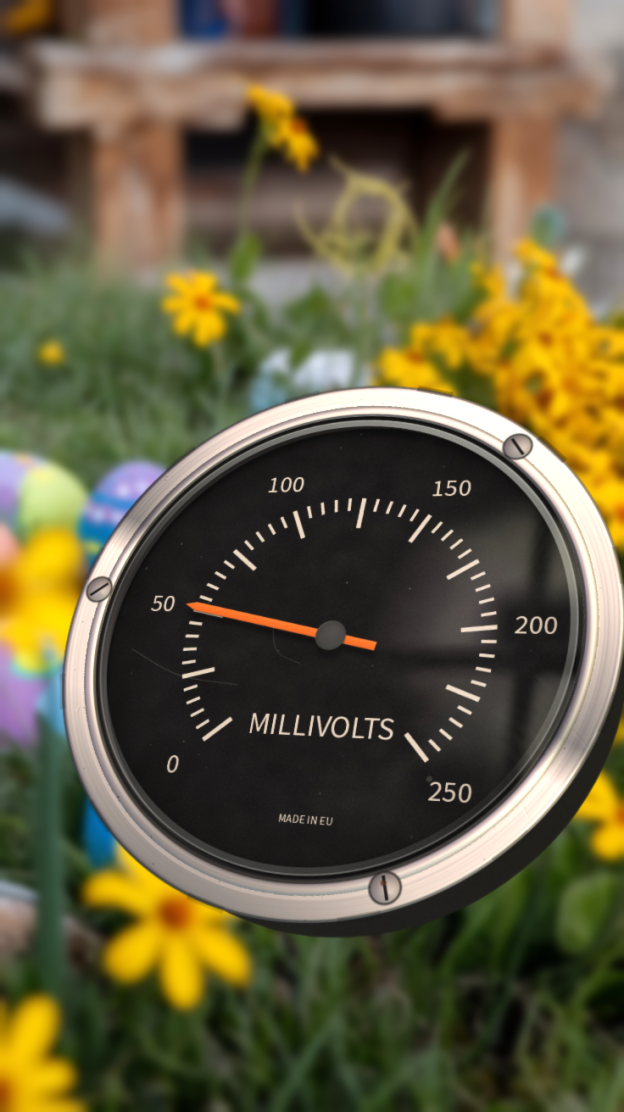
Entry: 50 (mV)
